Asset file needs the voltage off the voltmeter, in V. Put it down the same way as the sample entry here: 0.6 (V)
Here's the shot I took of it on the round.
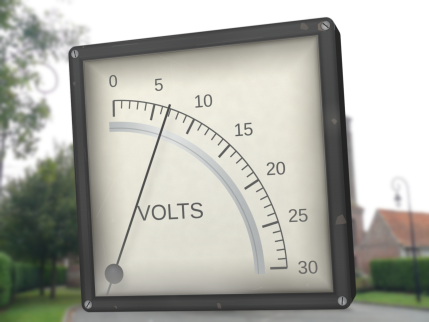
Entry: 7 (V)
